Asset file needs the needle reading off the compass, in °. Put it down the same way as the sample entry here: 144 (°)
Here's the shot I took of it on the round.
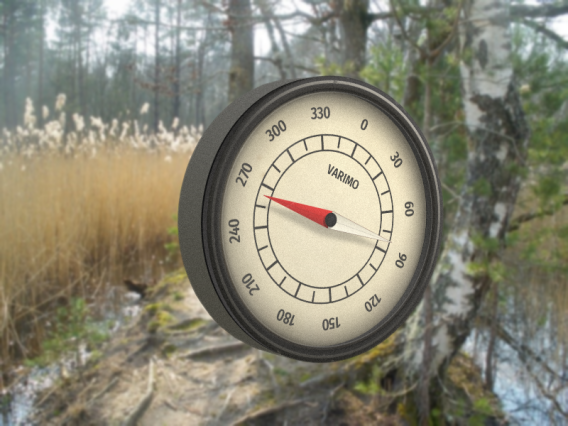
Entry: 262.5 (°)
